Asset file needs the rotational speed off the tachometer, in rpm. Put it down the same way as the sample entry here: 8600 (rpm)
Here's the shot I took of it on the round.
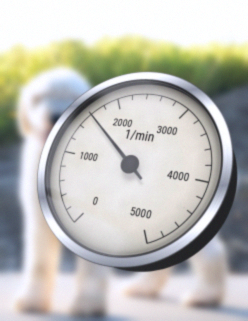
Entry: 1600 (rpm)
